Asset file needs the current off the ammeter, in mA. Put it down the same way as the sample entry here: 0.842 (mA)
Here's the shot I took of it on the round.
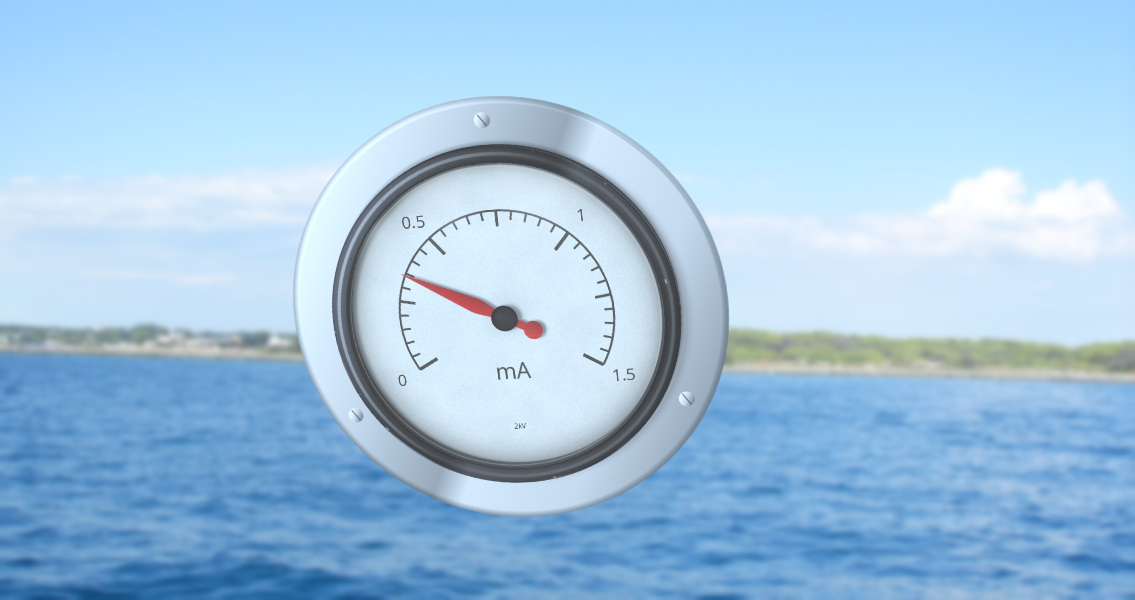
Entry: 0.35 (mA)
